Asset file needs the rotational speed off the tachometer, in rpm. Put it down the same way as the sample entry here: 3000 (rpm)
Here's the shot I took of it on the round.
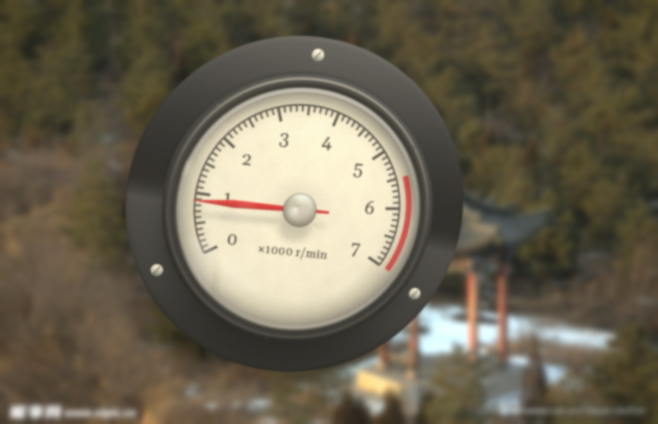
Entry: 900 (rpm)
